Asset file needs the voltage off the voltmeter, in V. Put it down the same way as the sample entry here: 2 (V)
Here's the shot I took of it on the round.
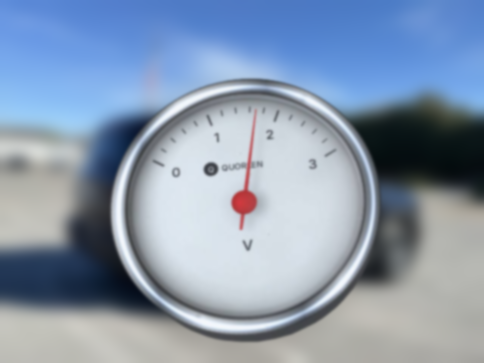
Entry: 1.7 (V)
